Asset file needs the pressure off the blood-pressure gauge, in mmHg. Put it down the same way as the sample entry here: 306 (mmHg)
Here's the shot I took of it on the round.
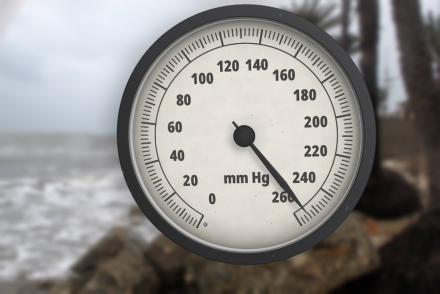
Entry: 254 (mmHg)
